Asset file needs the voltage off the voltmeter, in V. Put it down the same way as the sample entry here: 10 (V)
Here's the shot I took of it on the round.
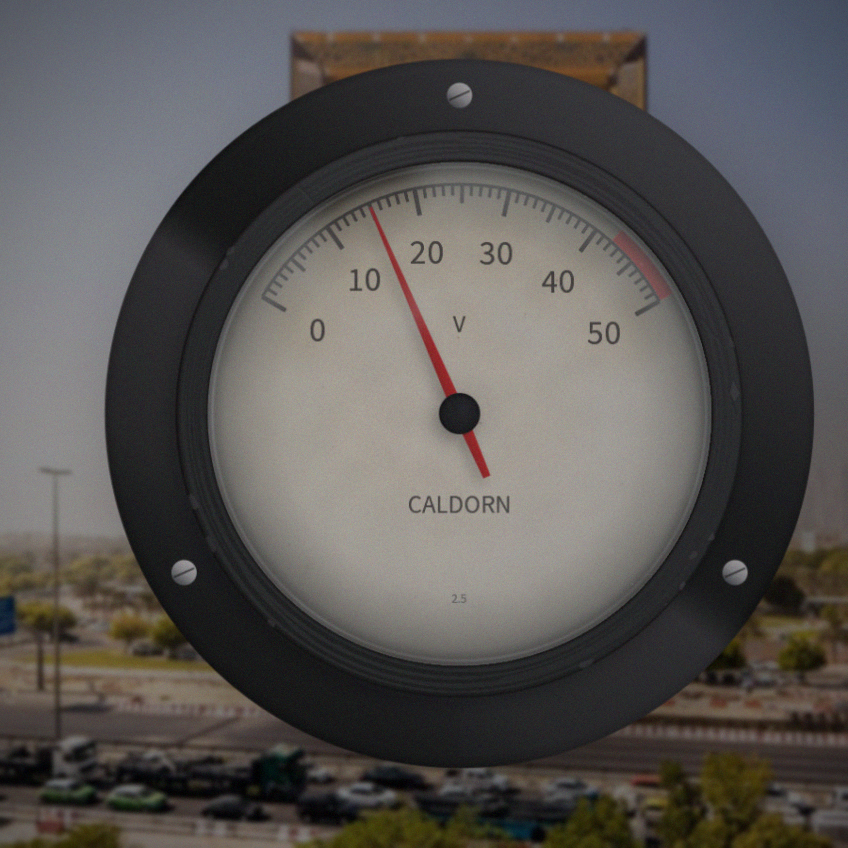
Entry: 15 (V)
